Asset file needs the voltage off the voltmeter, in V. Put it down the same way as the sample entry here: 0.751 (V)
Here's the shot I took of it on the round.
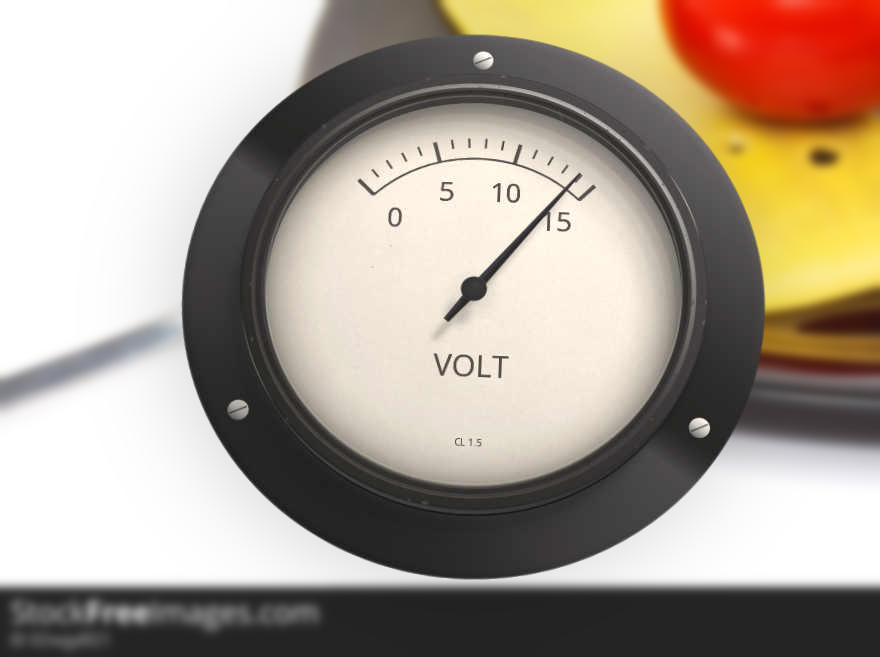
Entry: 14 (V)
